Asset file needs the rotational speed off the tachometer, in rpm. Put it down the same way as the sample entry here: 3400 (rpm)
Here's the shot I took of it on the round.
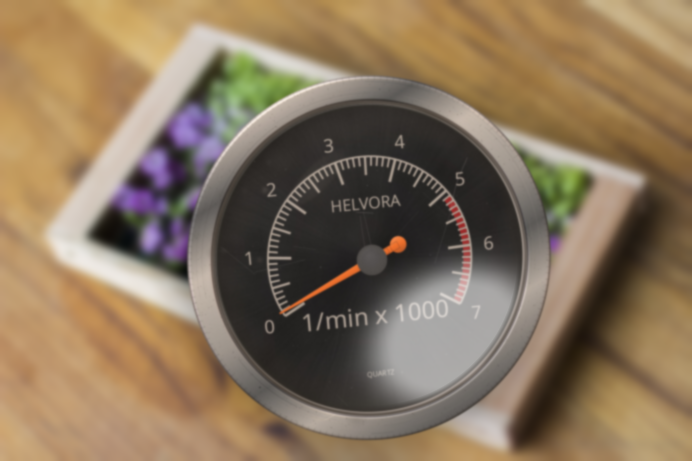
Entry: 100 (rpm)
